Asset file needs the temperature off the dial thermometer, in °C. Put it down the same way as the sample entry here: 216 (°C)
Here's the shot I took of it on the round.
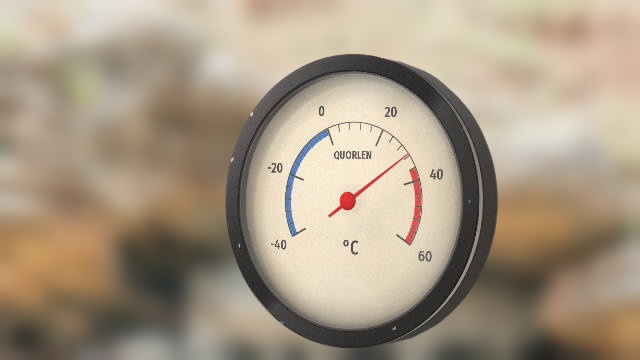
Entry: 32 (°C)
